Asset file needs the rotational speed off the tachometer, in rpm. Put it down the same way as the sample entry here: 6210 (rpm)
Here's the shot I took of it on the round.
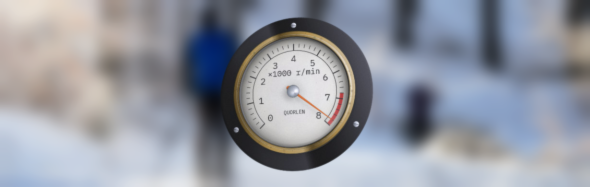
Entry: 7800 (rpm)
